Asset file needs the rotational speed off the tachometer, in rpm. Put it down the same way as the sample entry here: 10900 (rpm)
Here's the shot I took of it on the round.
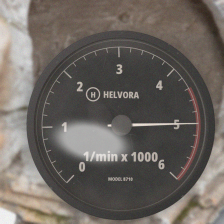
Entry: 5000 (rpm)
